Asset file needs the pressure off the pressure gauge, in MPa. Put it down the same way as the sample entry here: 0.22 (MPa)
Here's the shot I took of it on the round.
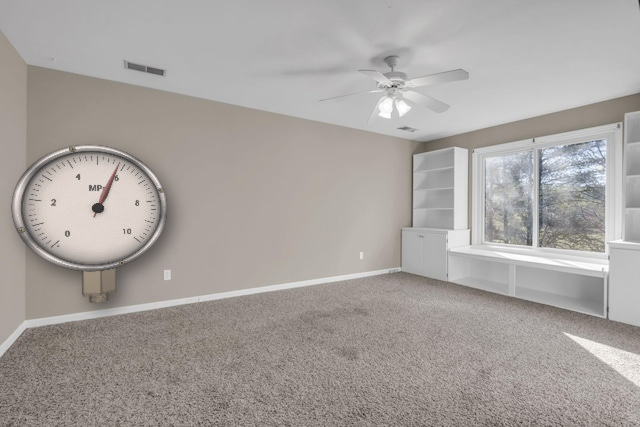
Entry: 5.8 (MPa)
